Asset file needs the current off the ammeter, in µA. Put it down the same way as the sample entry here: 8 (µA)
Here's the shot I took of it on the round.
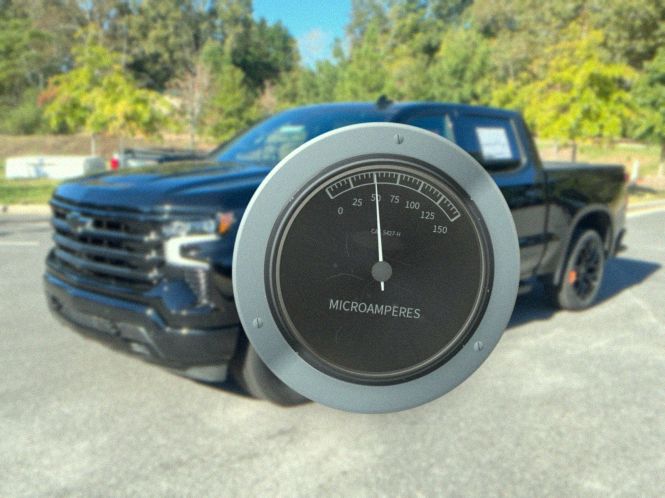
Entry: 50 (µA)
